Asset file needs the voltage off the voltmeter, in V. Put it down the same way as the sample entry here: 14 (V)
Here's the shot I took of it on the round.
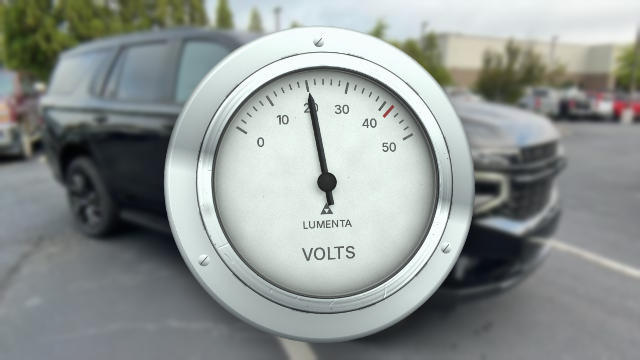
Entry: 20 (V)
